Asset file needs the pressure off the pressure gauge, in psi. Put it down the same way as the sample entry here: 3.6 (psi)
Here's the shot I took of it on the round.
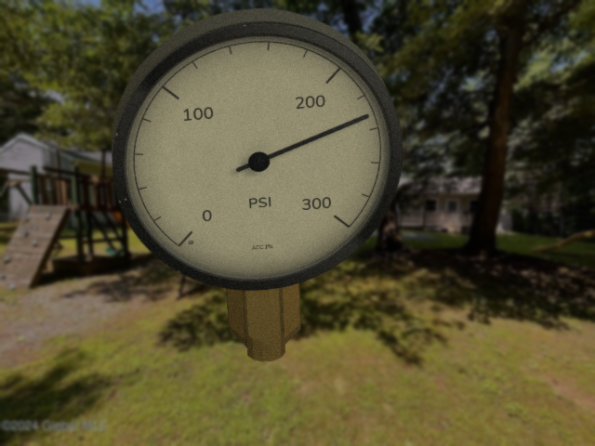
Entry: 230 (psi)
